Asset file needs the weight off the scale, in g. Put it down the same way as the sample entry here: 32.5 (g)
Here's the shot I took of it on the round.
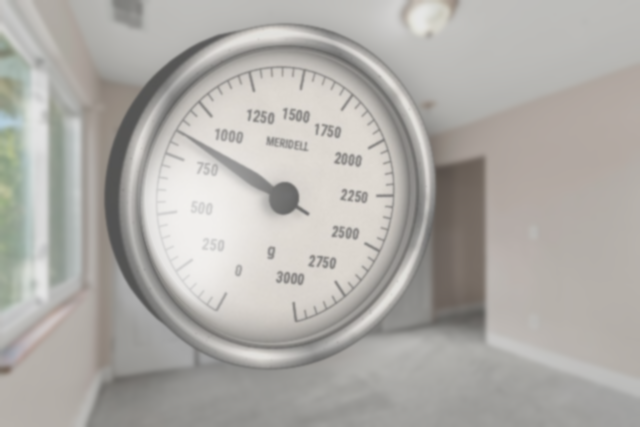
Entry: 850 (g)
